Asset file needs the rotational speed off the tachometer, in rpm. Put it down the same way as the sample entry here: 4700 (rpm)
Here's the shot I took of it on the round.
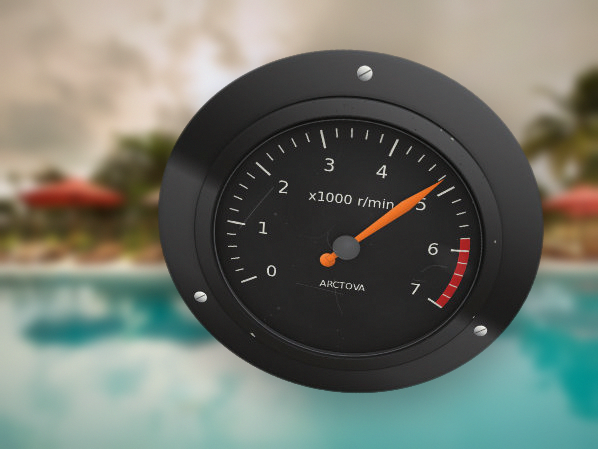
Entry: 4800 (rpm)
